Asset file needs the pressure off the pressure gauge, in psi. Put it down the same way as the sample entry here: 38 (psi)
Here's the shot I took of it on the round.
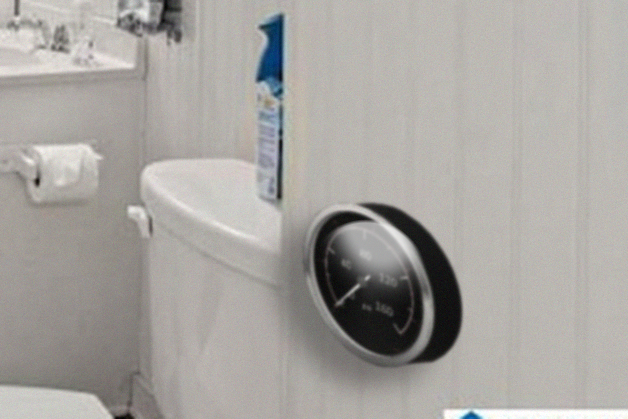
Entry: 0 (psi)
